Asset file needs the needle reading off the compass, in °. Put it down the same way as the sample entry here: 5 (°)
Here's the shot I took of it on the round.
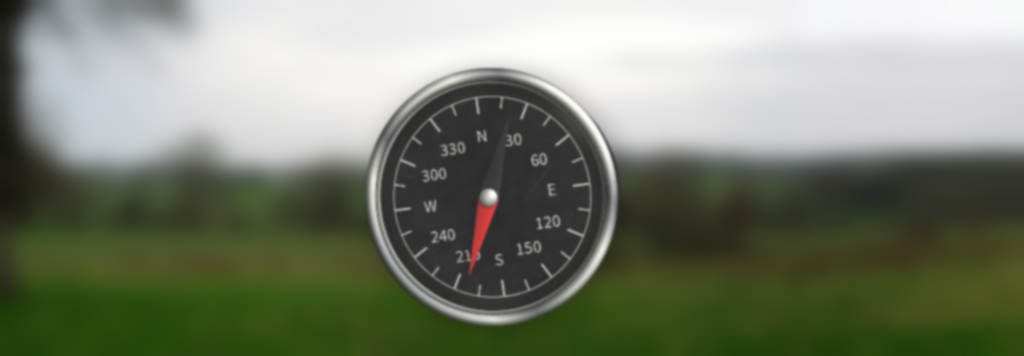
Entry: 202.5 (°)
